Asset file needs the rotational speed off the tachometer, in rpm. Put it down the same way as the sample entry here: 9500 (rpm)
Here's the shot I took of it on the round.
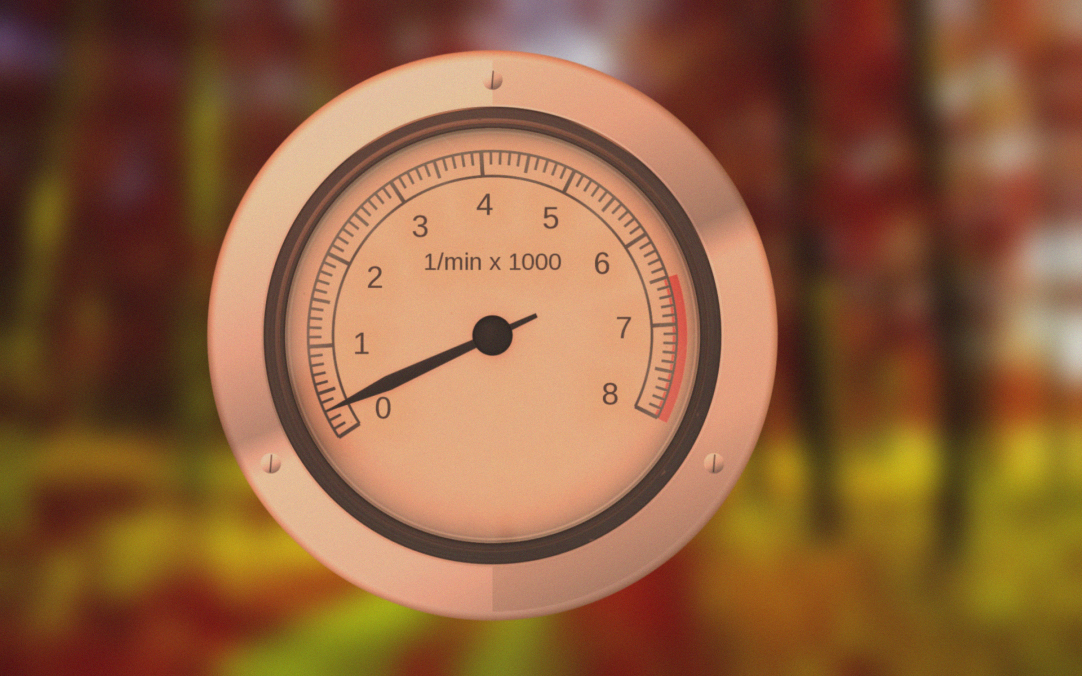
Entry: 300 (rpm)
